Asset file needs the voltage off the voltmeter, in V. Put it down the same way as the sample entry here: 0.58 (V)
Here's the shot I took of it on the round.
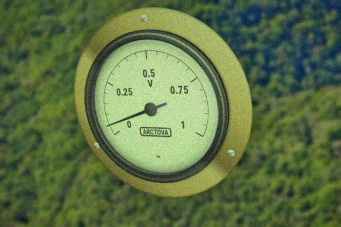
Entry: 0.05 (V)
